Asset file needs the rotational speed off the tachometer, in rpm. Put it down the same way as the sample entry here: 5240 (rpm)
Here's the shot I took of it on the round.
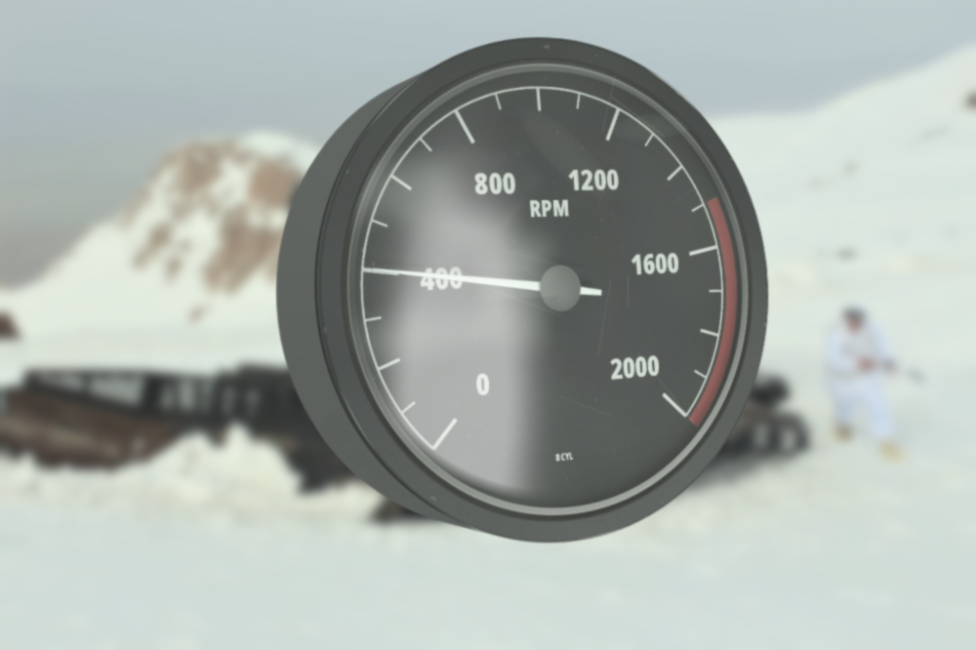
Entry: 400 (rpm)
